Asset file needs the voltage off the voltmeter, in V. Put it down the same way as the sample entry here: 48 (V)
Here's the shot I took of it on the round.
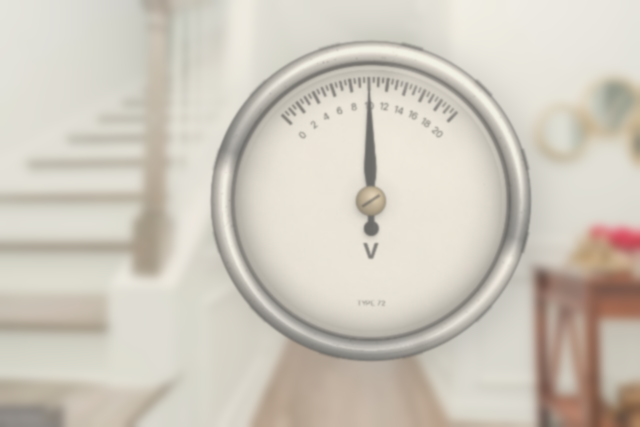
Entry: 10 (V)
